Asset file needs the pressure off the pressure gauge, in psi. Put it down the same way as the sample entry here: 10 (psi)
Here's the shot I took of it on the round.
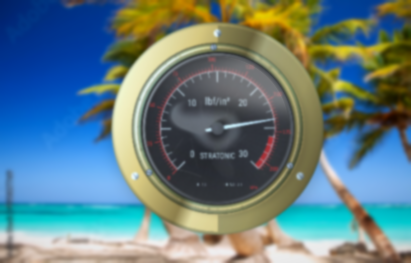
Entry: 24 (psi)
